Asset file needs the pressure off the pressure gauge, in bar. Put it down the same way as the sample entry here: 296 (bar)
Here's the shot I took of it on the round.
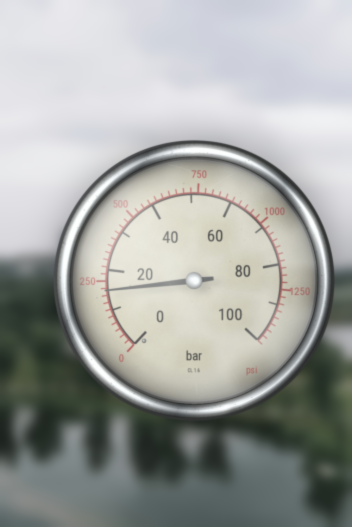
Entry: 15 (bar)
